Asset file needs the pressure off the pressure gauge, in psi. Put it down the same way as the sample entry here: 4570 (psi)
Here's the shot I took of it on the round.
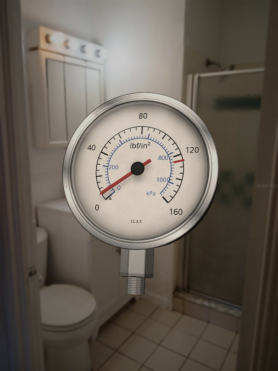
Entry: 5 (psi)
